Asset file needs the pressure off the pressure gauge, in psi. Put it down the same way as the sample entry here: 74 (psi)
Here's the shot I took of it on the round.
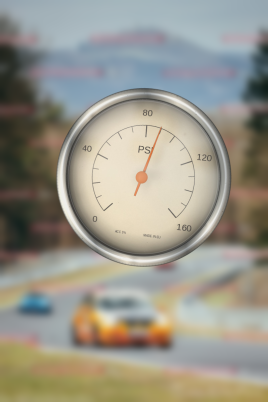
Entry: 90 (psi)
